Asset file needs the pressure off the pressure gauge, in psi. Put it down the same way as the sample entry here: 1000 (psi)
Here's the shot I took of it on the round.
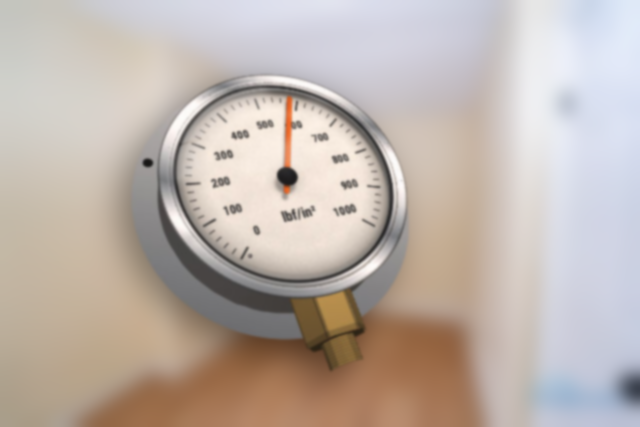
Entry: 580 (psi)
